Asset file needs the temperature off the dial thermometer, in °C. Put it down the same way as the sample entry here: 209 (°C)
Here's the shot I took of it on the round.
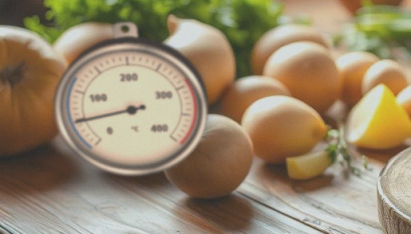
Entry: 50 (°C)
